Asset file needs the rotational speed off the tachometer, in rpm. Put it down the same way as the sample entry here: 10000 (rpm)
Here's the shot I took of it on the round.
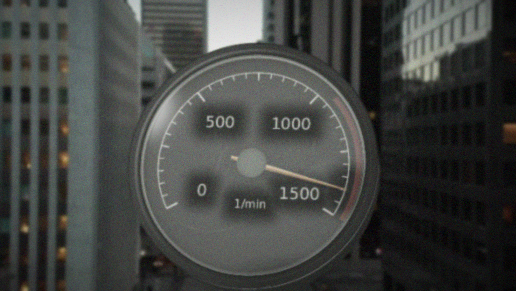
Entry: 1400 (rpm)
